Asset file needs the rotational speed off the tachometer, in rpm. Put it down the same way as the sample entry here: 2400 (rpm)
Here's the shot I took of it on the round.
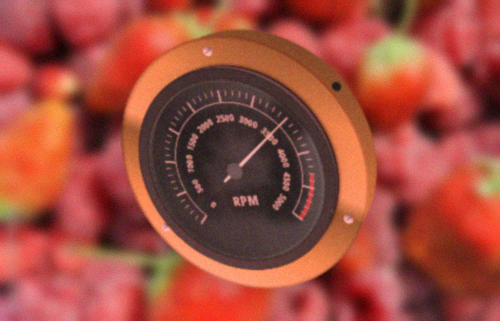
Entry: 3500 (rpm)
